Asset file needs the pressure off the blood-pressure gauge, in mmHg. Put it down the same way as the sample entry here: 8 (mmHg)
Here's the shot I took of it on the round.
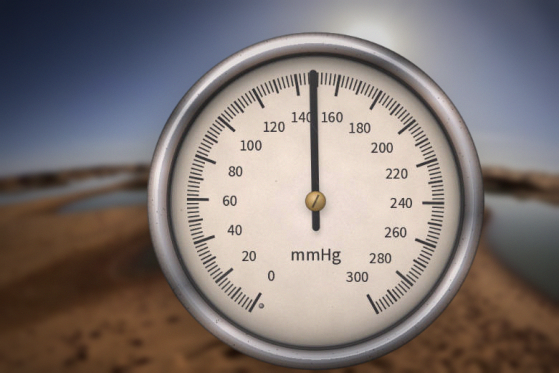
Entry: 148 (mmHg)
